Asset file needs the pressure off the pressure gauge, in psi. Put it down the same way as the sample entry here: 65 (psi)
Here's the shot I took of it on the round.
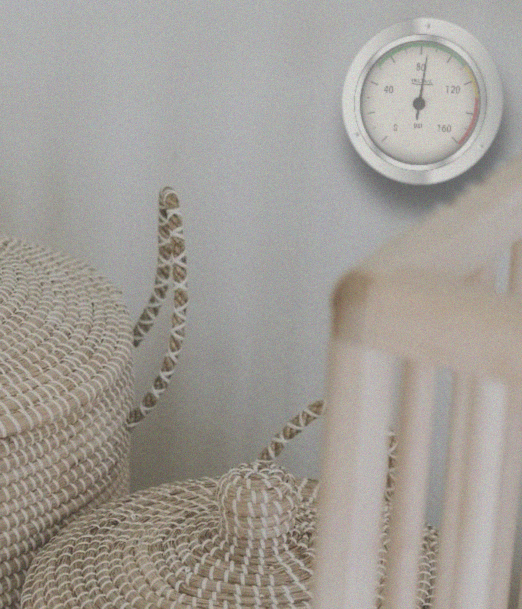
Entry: 85 (psi)
